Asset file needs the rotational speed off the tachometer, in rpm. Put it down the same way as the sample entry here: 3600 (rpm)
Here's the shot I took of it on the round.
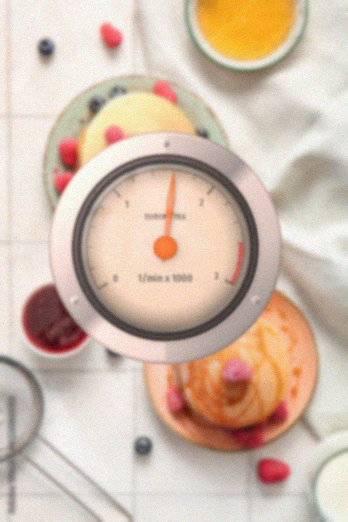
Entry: 1600 (rpm)
